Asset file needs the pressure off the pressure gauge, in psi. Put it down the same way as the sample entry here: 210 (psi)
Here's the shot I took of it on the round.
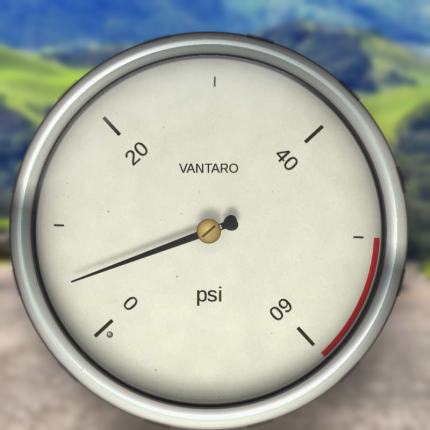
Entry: 5 (psi)
